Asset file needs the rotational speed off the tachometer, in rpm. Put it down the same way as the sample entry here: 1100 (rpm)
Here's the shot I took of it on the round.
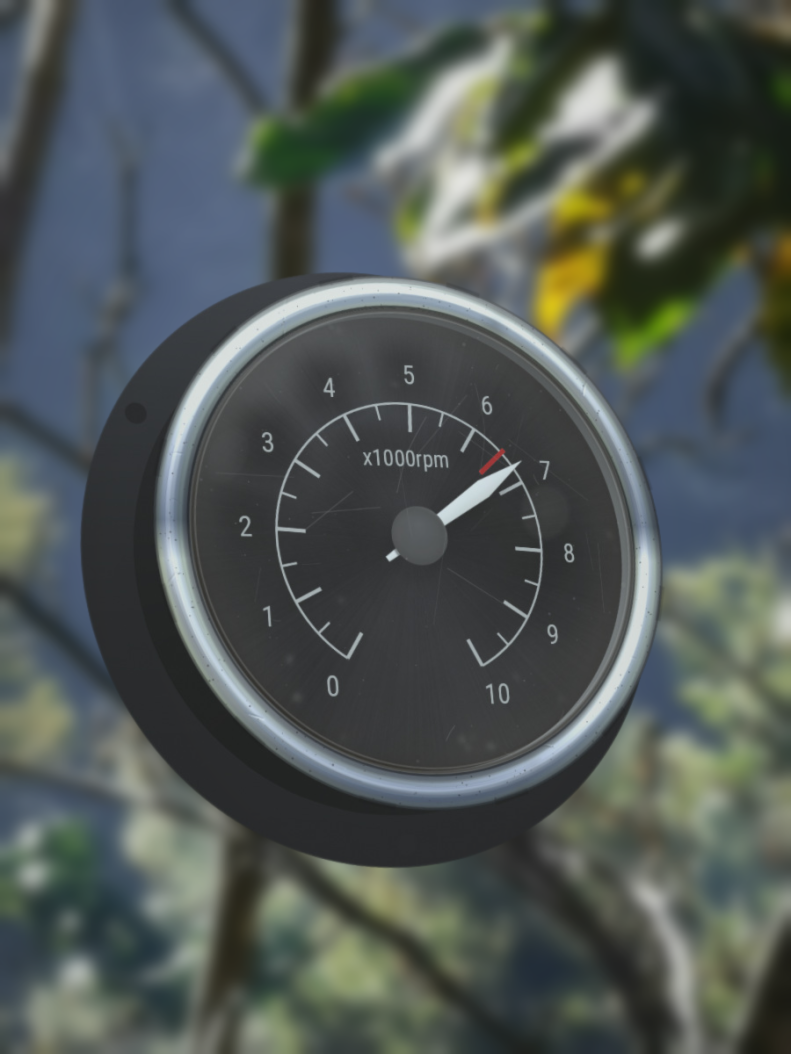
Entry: 6750 (rpm)
